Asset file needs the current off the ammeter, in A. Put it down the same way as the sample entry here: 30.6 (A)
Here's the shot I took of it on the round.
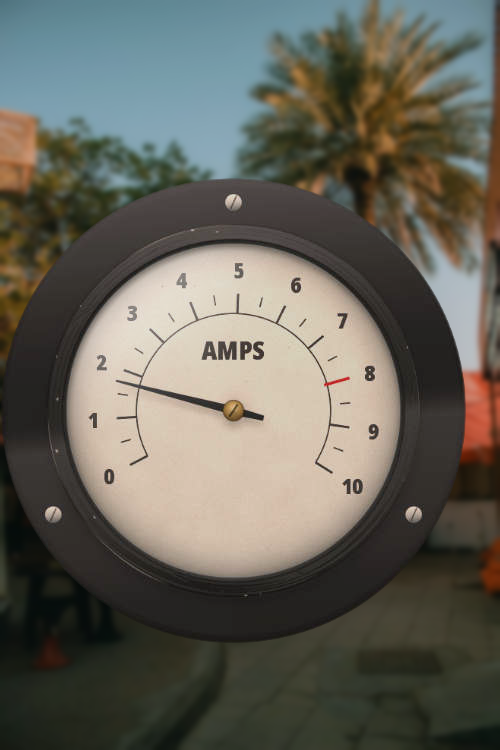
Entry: 1.75 (A)
